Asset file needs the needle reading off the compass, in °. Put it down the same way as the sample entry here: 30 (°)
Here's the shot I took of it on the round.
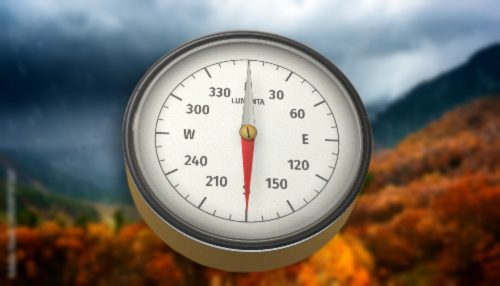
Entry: 180 (°)
